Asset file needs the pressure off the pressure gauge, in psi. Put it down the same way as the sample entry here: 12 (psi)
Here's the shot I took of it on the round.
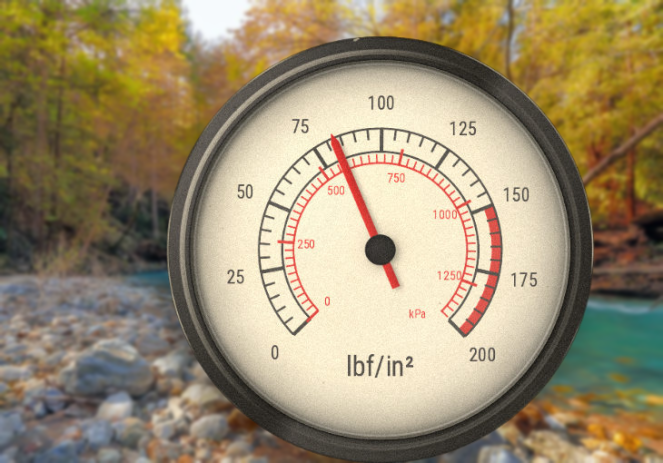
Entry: 82.5 (psi)
